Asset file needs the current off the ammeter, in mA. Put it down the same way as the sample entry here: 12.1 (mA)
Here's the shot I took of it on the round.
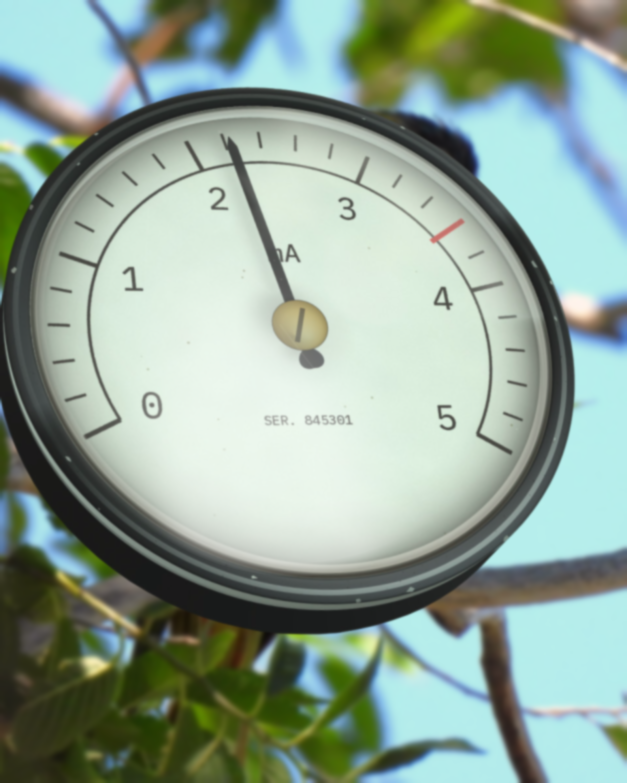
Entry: 2.2 (mA)
